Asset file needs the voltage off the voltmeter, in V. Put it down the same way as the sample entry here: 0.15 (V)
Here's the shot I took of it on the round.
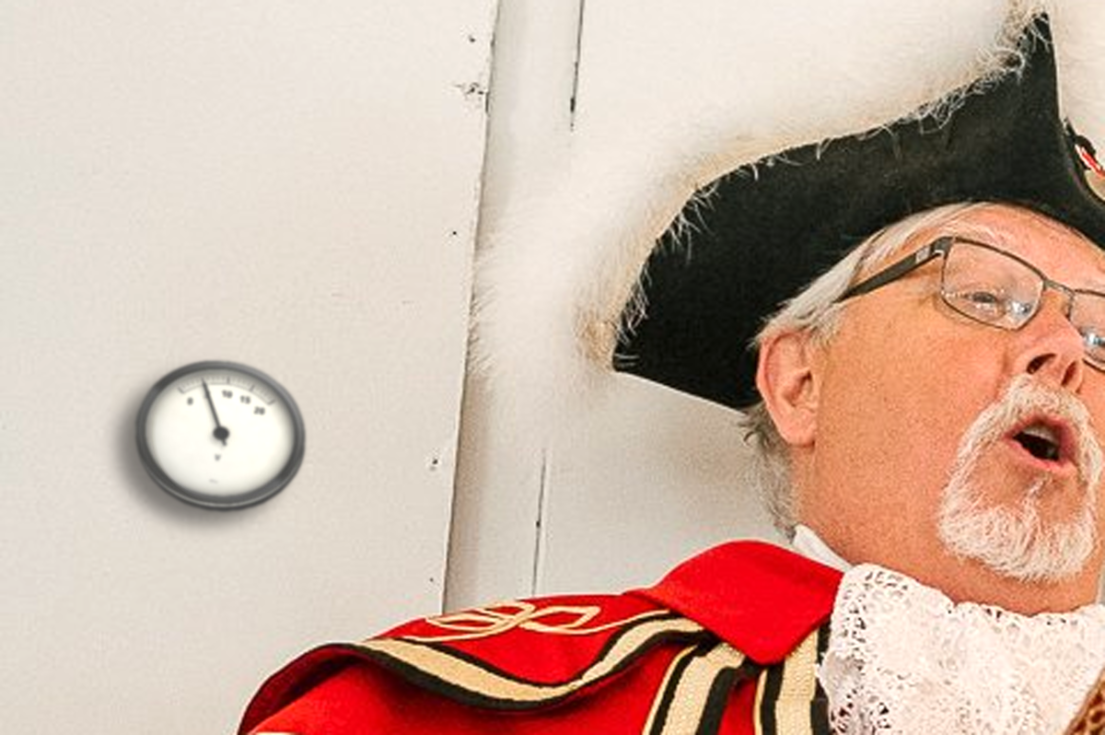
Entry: 5 (V)
